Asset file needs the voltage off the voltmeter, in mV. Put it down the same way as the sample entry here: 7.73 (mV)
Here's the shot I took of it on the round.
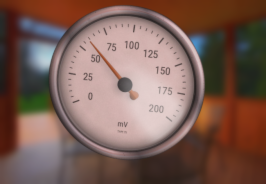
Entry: 60 (mV)
